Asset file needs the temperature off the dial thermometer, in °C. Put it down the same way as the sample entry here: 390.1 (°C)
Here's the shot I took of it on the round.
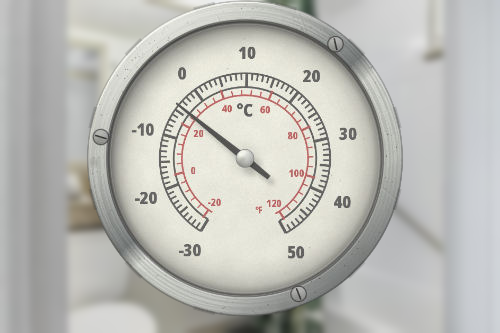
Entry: -4 (°C)
